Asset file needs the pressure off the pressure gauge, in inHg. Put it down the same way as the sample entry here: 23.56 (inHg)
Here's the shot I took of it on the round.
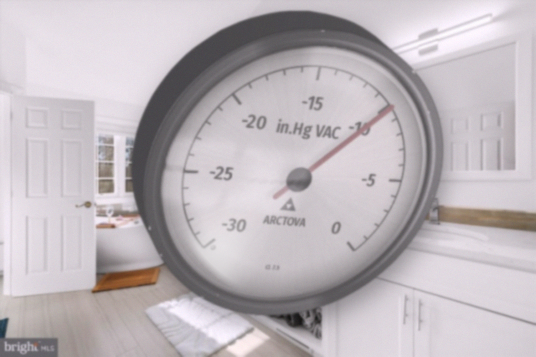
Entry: -10 (inHg)
